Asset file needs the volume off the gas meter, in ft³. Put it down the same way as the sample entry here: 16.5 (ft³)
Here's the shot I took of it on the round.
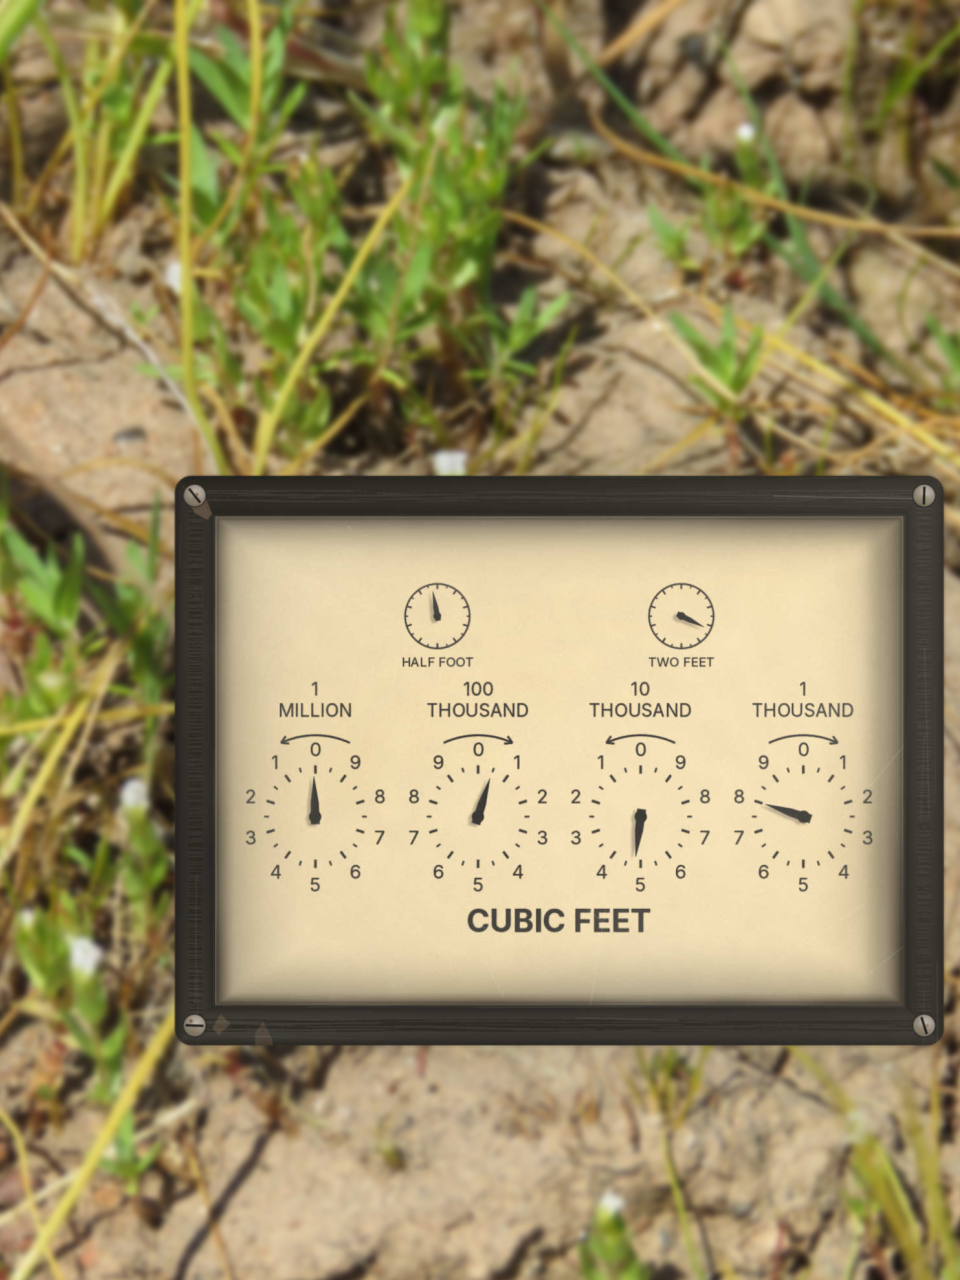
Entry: 4800 (ft³)
